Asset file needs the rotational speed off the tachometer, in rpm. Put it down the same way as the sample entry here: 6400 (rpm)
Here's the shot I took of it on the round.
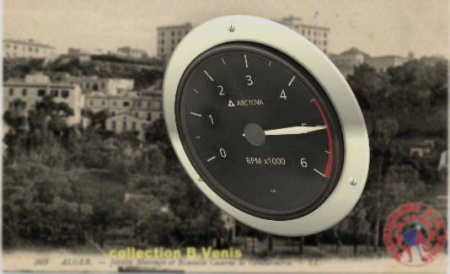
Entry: 5000 (rpm)
